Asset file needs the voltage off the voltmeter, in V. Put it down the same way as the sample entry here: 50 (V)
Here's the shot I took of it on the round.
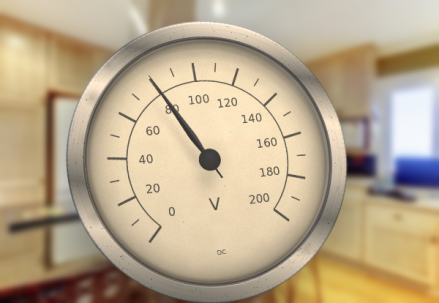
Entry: 80 (V)
